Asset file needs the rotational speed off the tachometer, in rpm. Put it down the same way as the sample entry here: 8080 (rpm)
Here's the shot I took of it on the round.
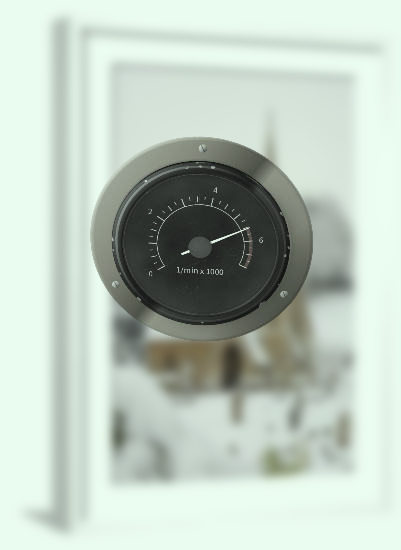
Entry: 5500 (rpm)
